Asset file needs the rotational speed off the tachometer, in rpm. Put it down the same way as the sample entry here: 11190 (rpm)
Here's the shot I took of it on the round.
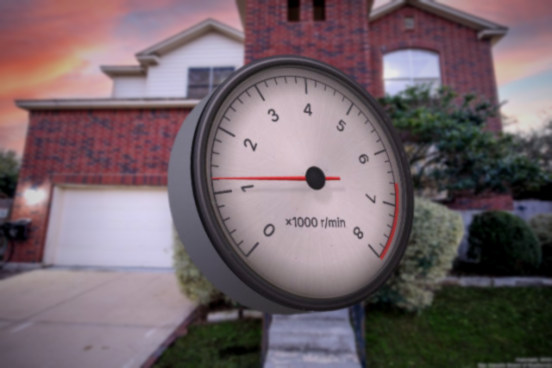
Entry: 1200 (rpm)
